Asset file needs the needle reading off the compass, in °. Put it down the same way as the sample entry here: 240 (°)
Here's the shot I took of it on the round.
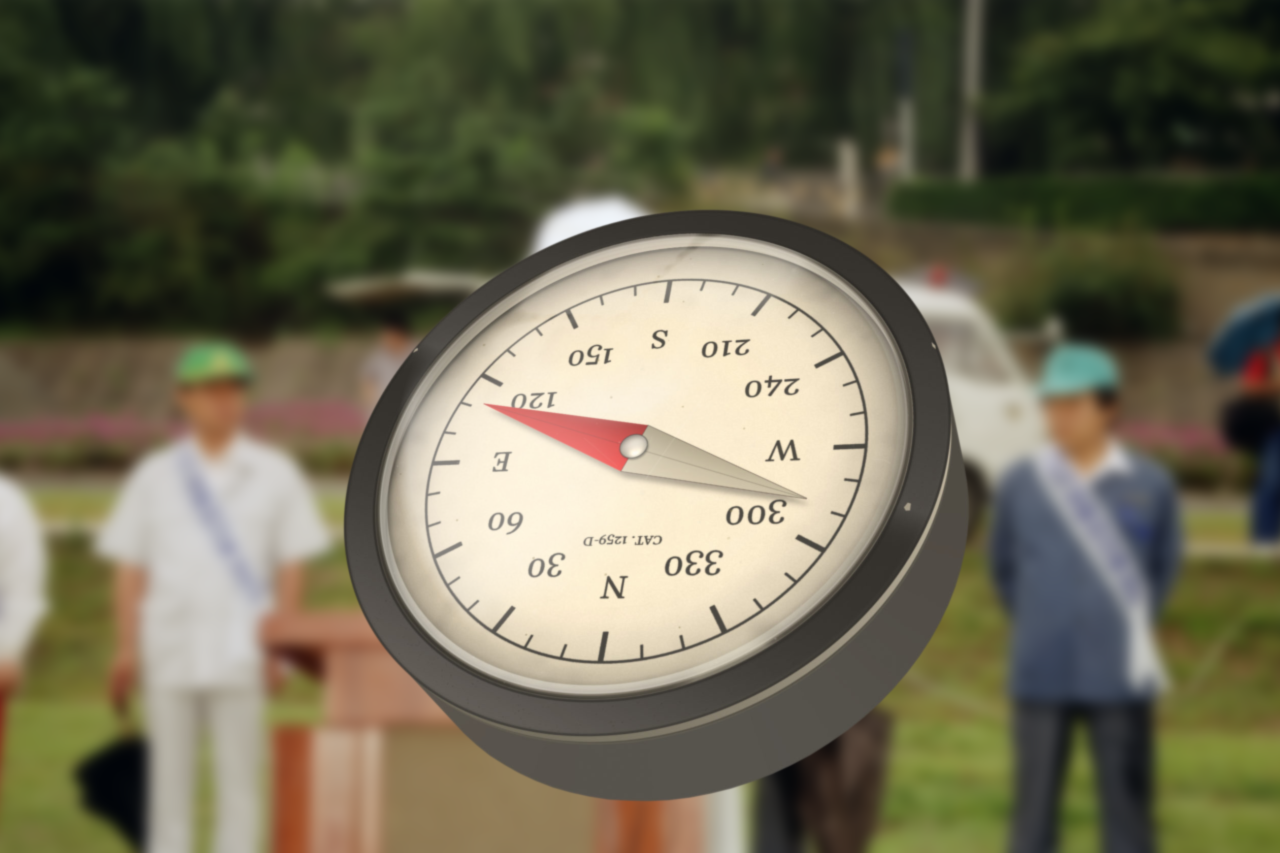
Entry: 110 (°)
